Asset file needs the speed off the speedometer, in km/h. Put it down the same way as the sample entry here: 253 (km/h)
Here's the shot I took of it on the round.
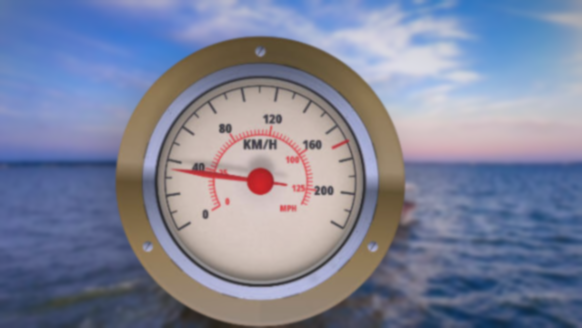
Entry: 35 (km/h)
